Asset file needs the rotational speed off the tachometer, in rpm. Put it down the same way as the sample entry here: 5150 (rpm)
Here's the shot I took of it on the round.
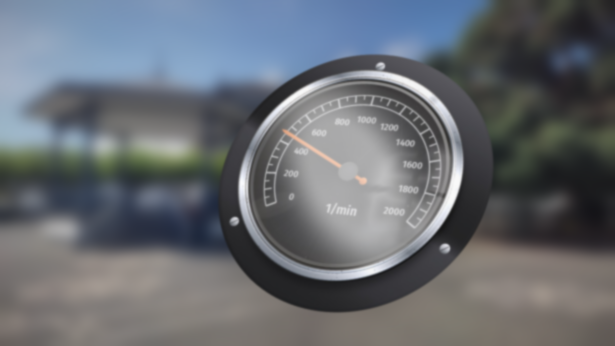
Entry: 450 (rpm)
